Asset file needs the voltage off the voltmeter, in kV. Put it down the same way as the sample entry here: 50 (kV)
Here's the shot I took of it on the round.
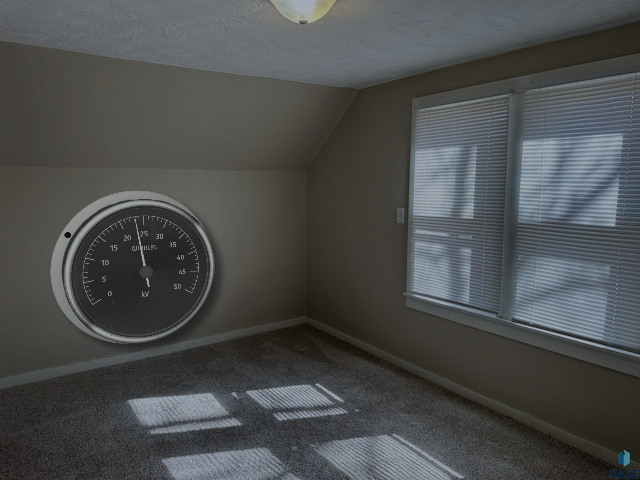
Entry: 23 (kV)
